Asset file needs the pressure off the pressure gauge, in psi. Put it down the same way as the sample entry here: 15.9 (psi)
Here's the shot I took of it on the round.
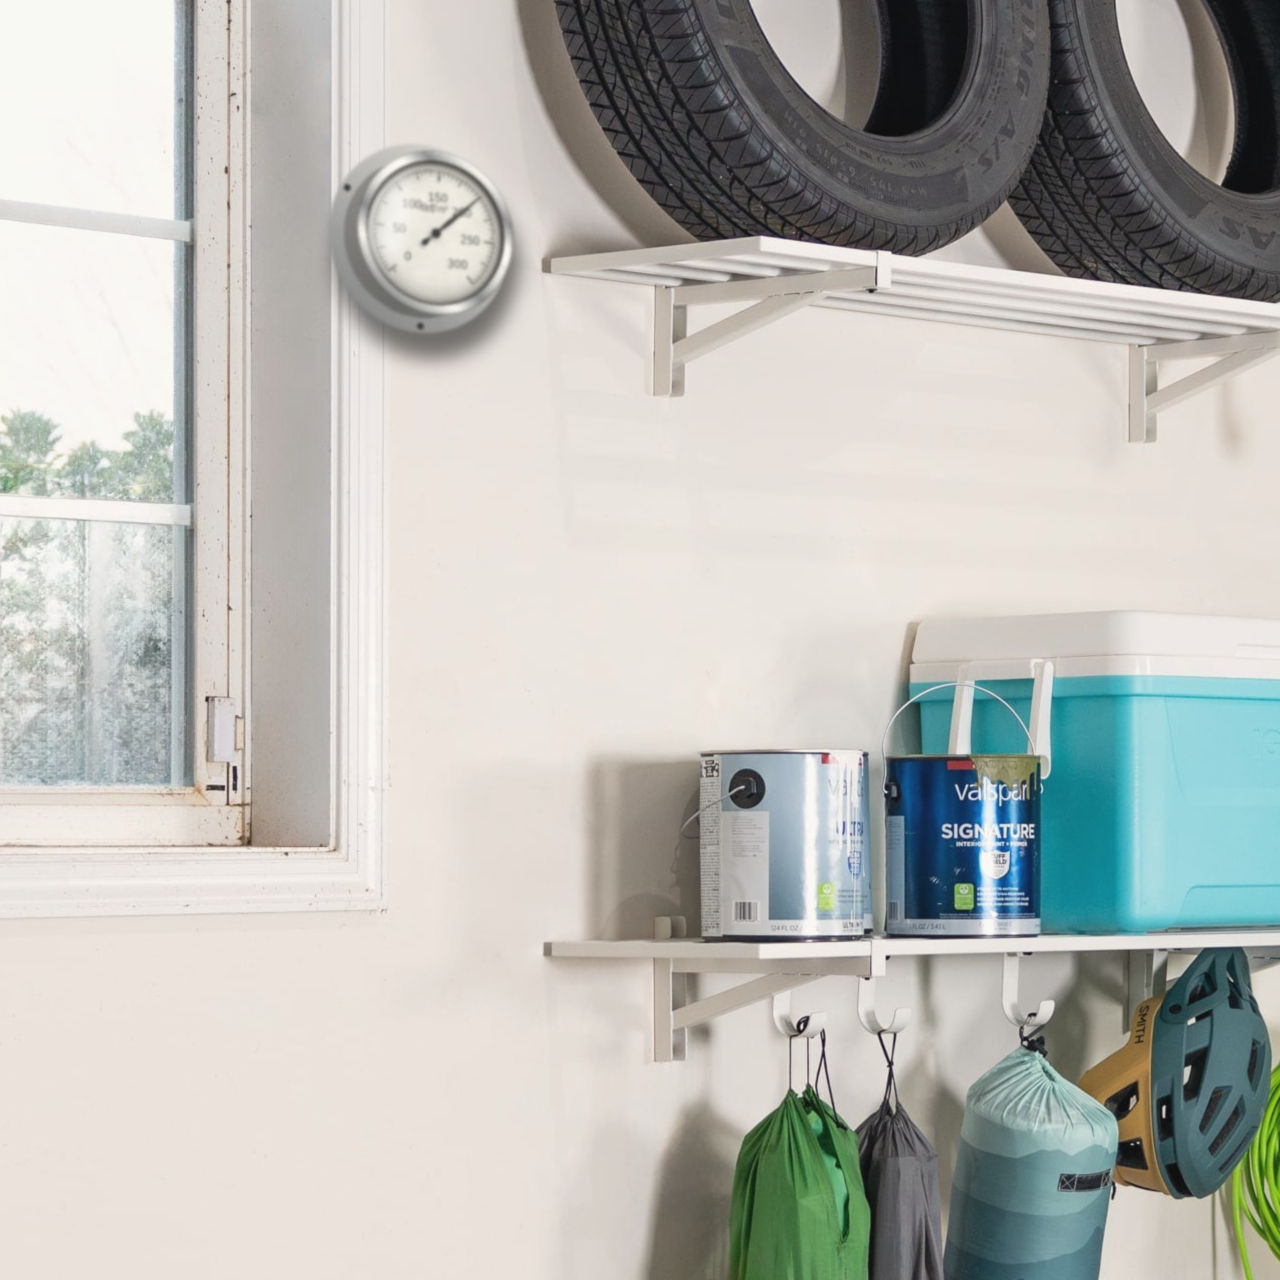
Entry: 200 (psi)
